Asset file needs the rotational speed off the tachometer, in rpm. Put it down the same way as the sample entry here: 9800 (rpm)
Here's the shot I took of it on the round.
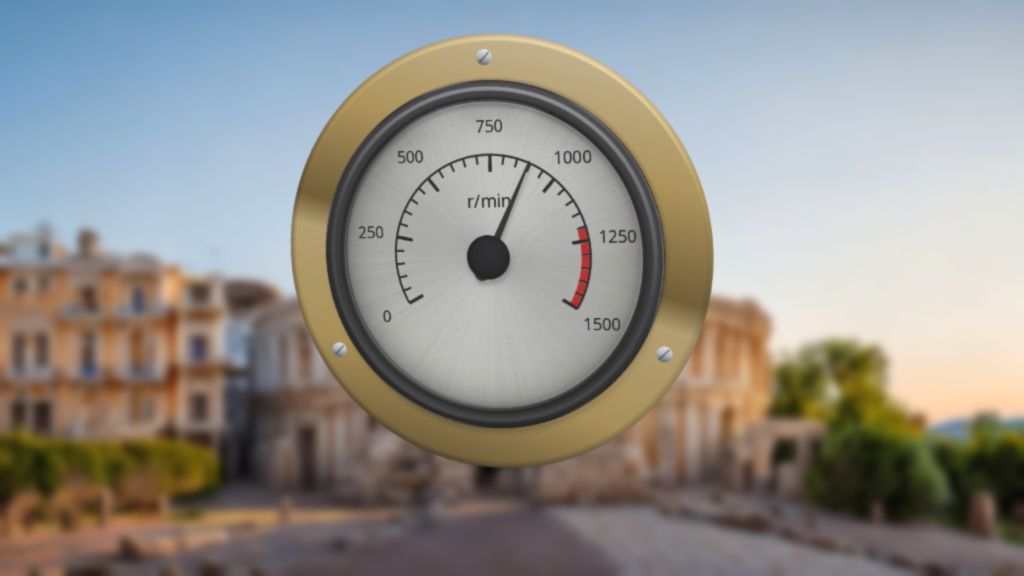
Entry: 900 (rpm)
